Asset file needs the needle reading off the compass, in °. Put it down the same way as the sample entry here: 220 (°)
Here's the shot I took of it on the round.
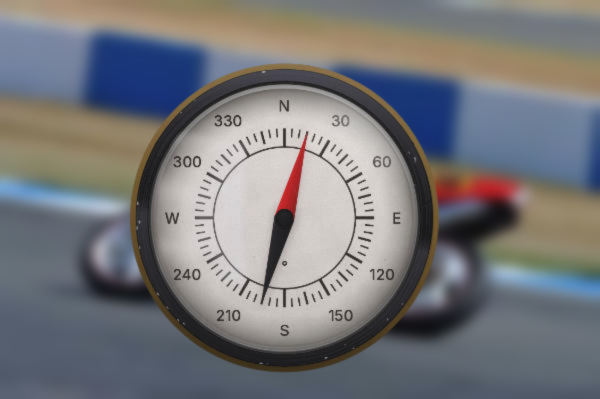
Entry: 15 (°)
